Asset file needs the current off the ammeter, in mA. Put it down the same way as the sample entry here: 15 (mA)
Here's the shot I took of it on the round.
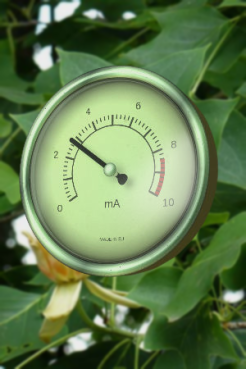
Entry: 2.8 (mA)
